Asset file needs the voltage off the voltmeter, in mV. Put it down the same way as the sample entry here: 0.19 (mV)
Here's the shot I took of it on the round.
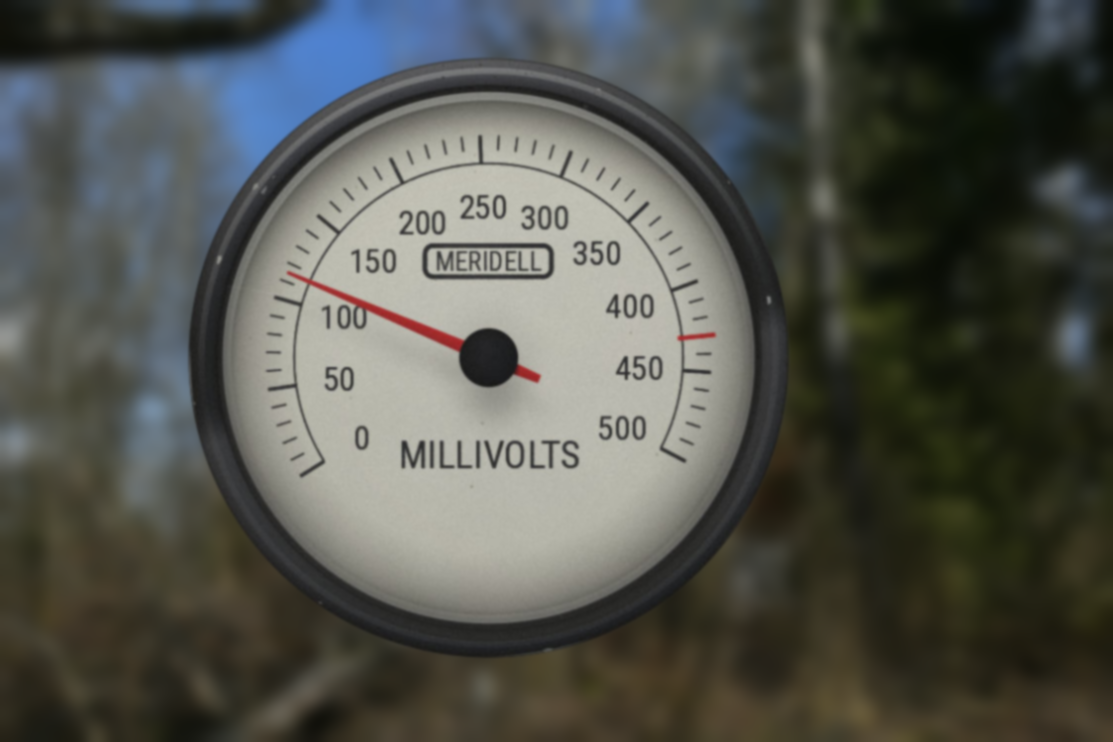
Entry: 115 (mV)
